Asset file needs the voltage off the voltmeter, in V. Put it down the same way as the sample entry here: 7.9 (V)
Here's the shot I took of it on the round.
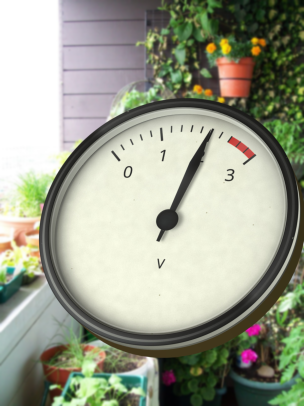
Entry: 2 (V)
